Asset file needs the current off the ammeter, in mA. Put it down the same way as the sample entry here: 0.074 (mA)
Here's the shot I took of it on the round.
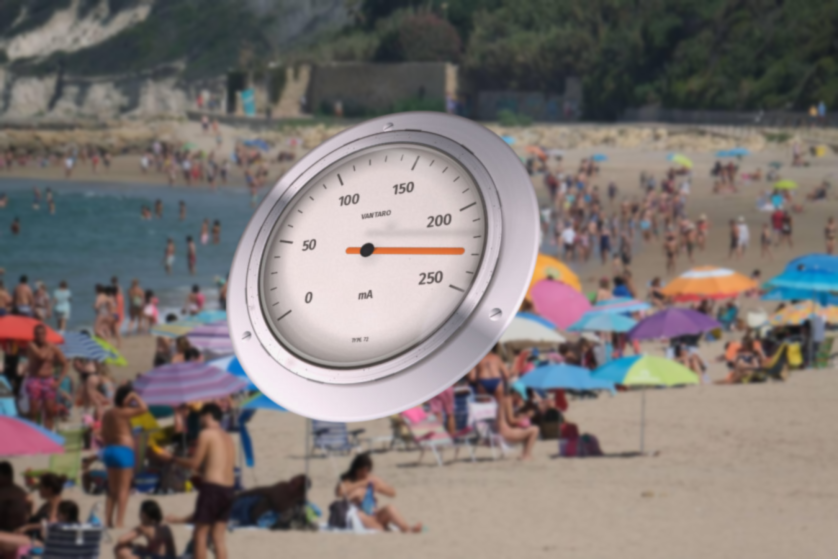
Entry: 230 (mA)
